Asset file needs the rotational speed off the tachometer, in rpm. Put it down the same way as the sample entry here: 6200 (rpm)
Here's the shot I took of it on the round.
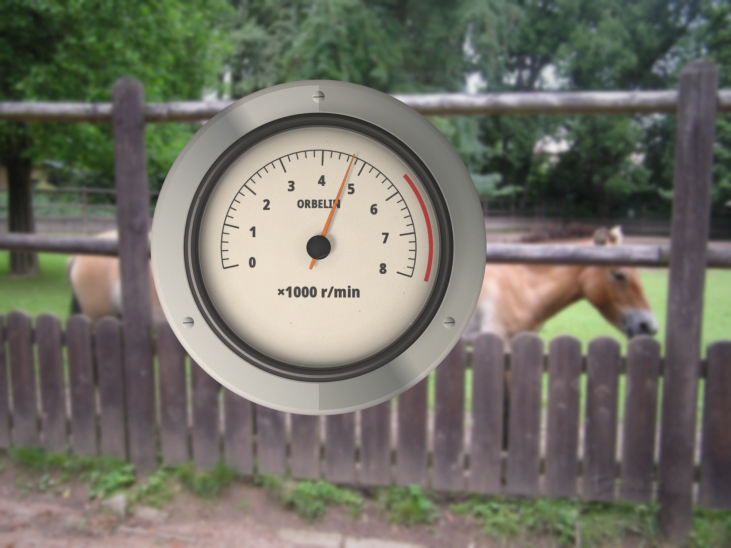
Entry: 4700 (rpm)
